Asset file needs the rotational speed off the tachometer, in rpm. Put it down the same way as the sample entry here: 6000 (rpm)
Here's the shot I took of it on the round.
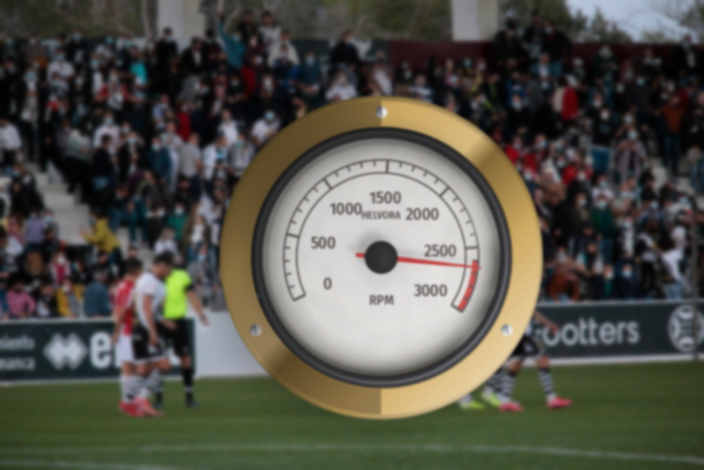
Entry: 2650 (rpm)
